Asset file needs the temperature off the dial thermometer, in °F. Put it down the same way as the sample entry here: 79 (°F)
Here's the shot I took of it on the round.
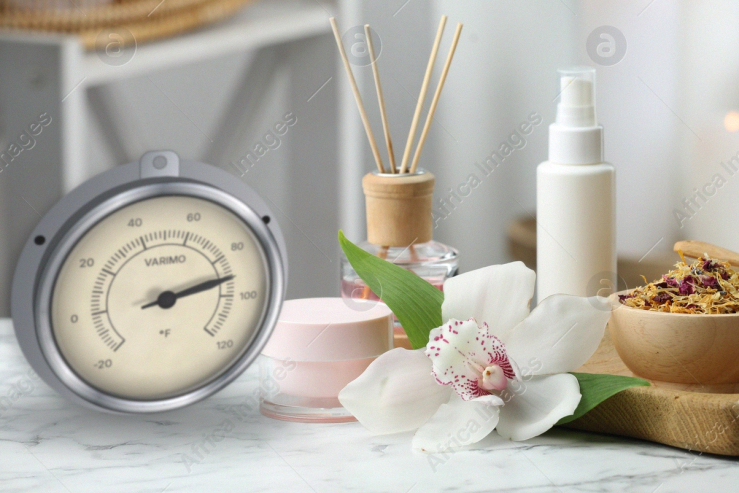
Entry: 90 (°F)
